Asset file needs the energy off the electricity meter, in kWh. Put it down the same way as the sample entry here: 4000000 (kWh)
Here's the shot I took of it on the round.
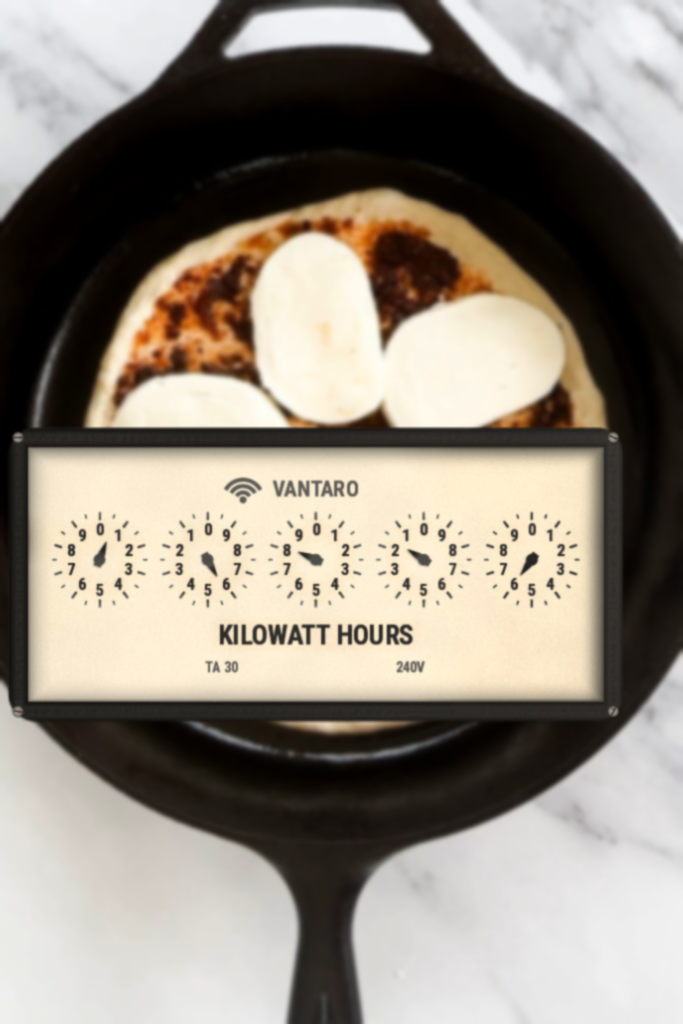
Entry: 5816 (kWh)
